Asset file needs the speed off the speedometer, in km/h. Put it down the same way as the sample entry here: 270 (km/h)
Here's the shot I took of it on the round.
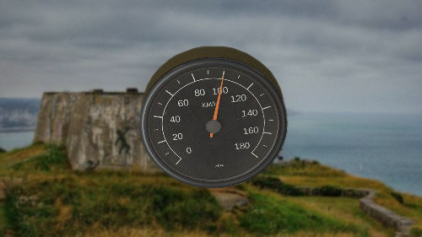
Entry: 100 (km/h)
